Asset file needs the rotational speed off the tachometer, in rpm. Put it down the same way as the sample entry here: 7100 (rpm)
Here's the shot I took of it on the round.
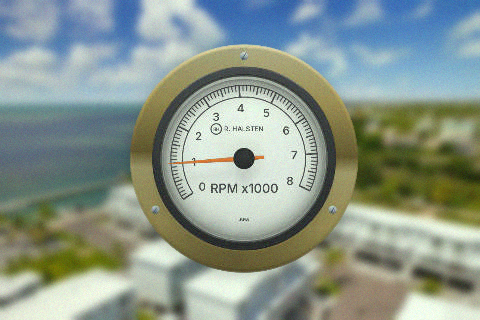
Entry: 1000 (rpm)
